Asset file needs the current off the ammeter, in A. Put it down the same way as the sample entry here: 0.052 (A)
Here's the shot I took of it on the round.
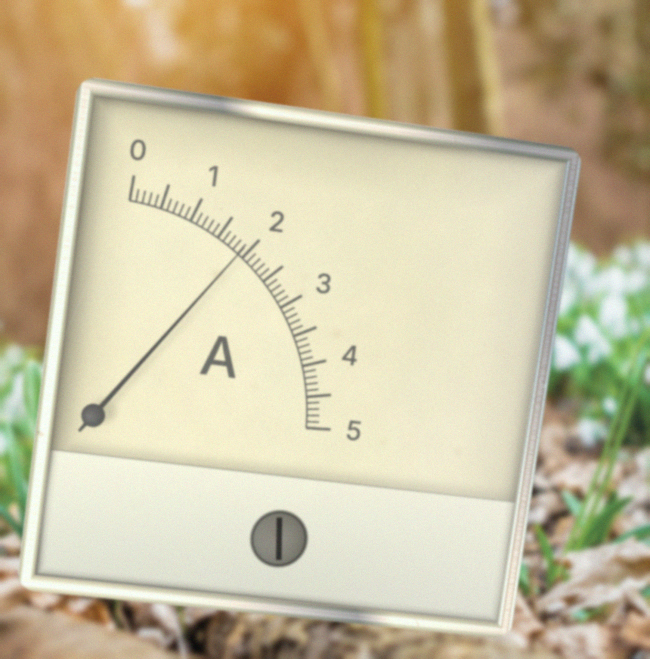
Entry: 1.9 (A)
